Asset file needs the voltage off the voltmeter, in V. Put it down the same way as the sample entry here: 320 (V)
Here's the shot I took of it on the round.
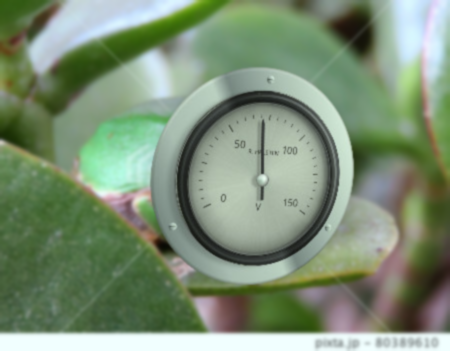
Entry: 70 (V)
